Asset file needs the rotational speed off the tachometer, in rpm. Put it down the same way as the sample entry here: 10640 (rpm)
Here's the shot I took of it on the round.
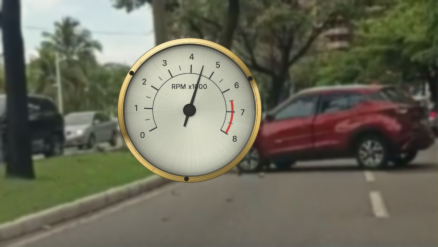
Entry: 4500 (rpm)
